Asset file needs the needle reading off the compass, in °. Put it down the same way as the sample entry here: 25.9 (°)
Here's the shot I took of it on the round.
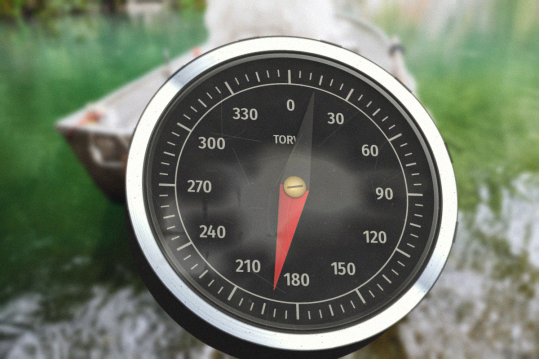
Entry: 192.5 (°)
